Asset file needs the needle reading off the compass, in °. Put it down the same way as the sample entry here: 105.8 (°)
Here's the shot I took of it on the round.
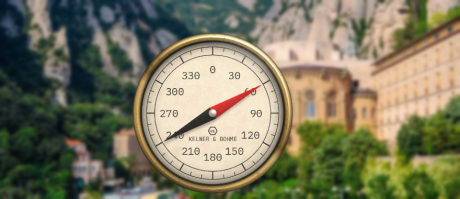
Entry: 60 (°)
